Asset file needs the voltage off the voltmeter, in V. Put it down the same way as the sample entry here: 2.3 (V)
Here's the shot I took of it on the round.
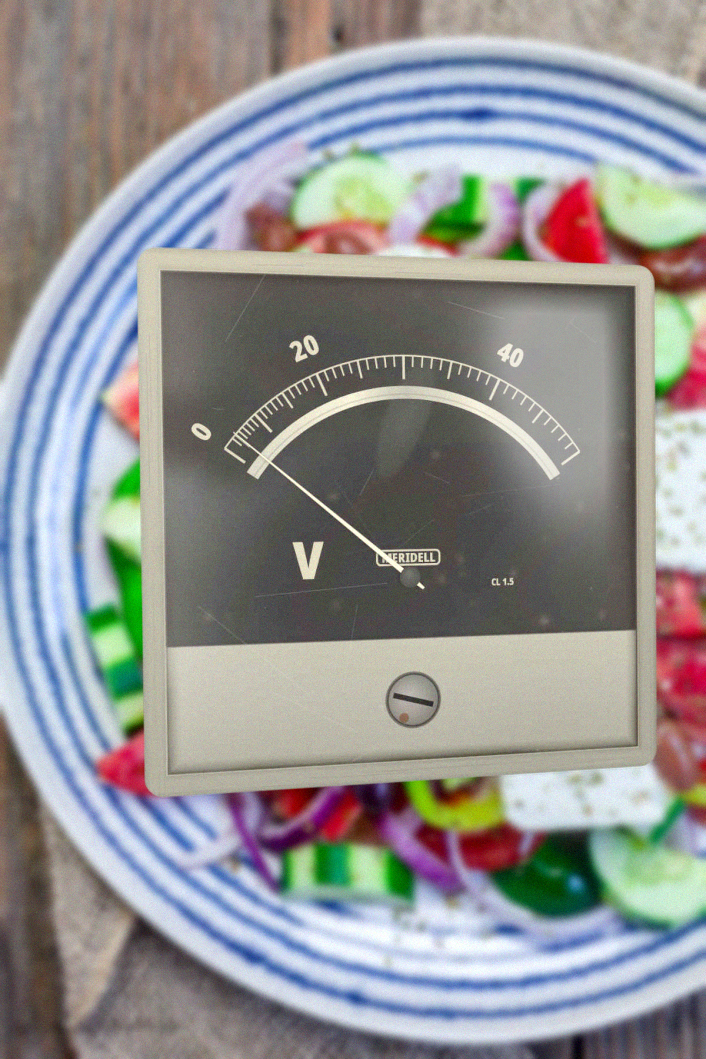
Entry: 5 (V)
